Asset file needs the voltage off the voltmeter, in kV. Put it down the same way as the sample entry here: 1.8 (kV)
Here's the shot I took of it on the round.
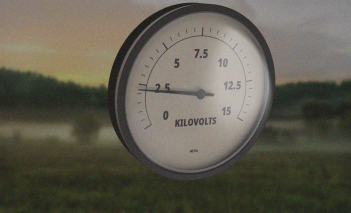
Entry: 2.25 (kV)
